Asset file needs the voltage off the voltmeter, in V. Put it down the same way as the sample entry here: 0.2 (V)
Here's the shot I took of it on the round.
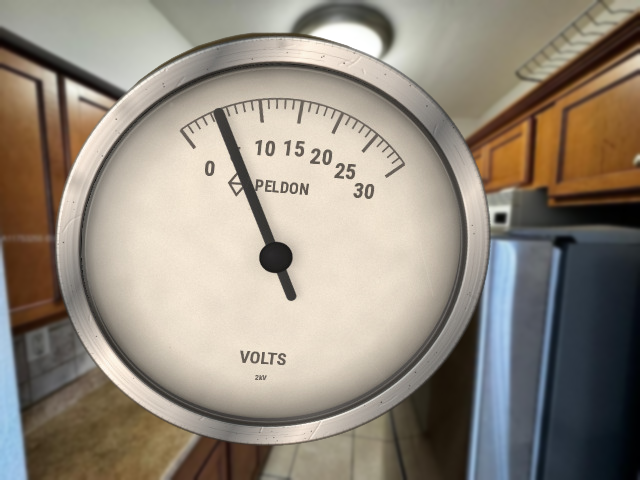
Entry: 5 (V)
